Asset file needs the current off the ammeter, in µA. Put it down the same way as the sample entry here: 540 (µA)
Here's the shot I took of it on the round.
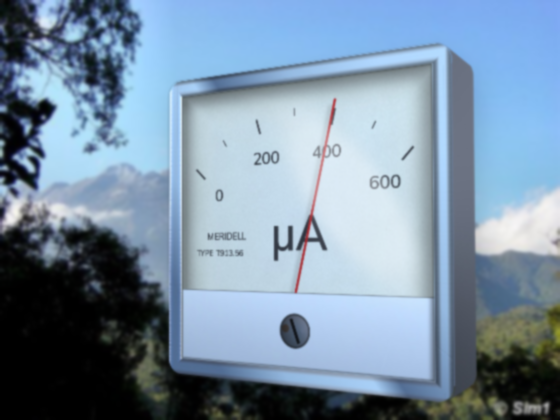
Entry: 400 (µA)
